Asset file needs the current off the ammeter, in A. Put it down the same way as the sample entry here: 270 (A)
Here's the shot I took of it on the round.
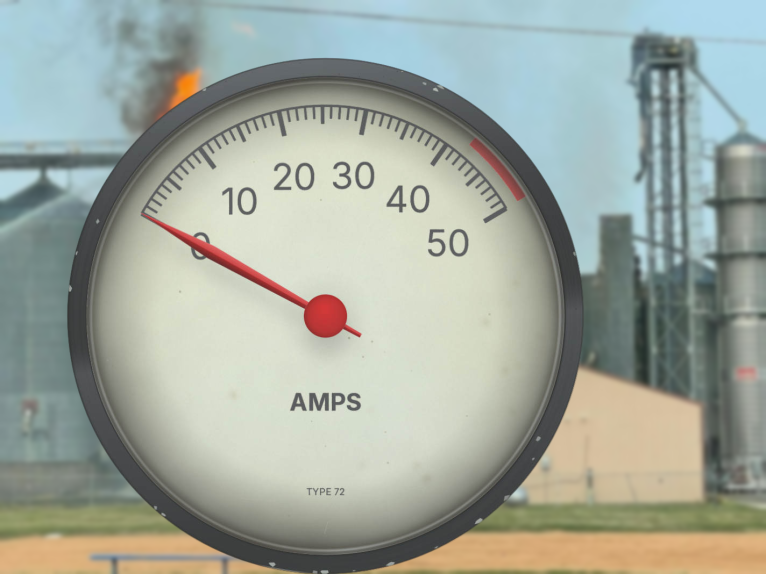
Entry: 0 (A)
